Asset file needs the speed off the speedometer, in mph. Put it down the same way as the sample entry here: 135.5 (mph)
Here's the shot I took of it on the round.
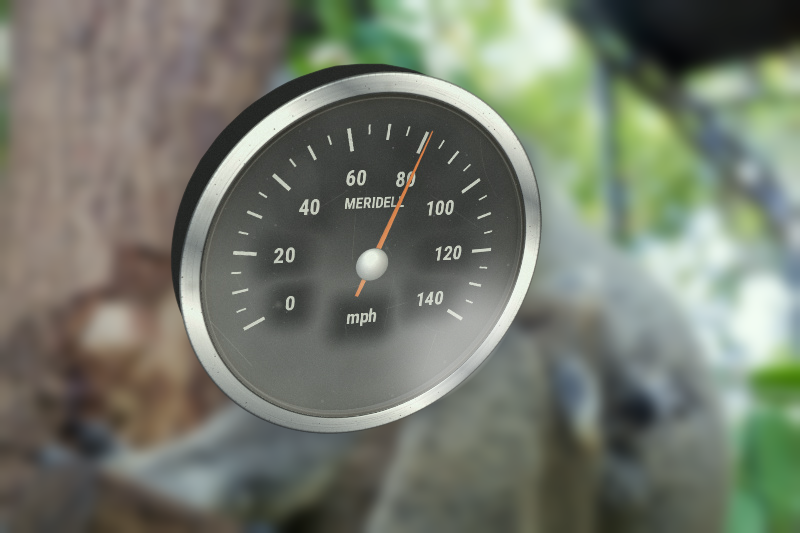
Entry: 80 (mph)
